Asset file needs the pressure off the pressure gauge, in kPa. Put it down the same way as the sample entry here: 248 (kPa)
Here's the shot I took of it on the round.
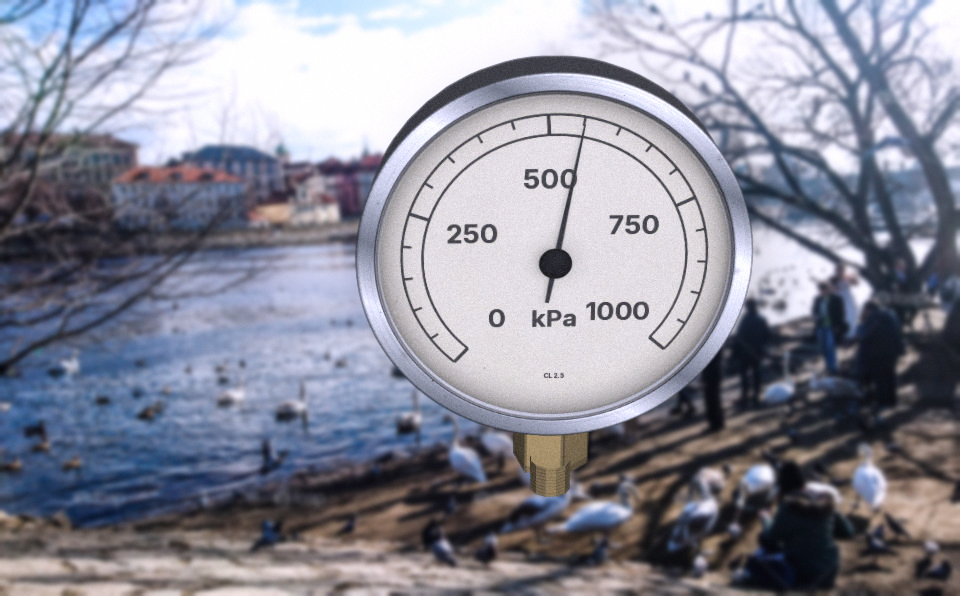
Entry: 550 (kPa)
